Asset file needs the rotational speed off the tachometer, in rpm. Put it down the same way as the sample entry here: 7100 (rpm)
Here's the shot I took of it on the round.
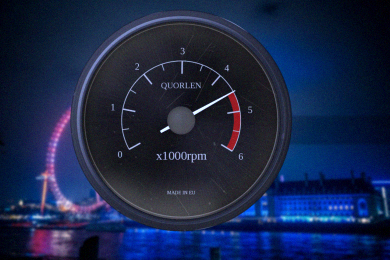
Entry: 4500 (rpm)
